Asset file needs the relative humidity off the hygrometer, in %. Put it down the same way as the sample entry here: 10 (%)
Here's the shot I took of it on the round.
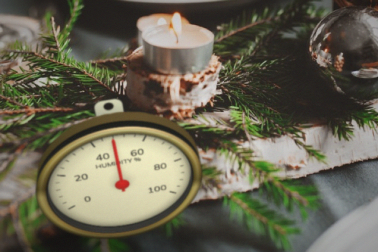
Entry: 48 (%)
